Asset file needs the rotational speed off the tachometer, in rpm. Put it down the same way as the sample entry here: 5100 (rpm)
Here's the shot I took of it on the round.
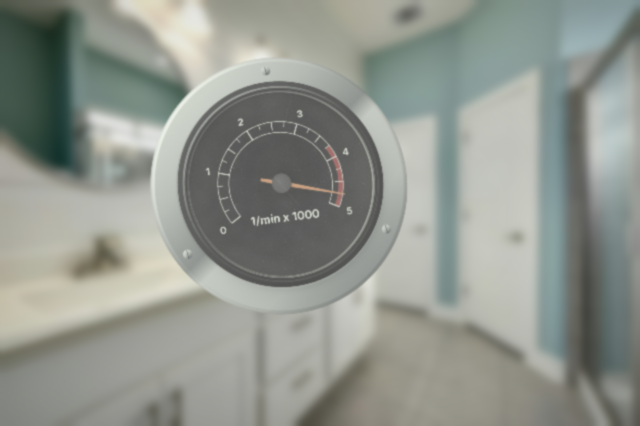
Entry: 4750 (rpm)
